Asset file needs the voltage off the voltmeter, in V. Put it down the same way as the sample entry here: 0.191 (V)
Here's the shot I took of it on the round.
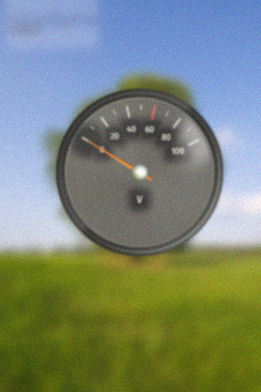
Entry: 0 (V)
